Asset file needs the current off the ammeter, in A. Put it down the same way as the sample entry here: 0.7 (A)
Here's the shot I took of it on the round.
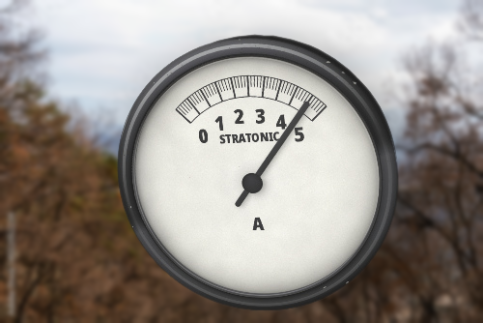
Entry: 4.5 (A)
